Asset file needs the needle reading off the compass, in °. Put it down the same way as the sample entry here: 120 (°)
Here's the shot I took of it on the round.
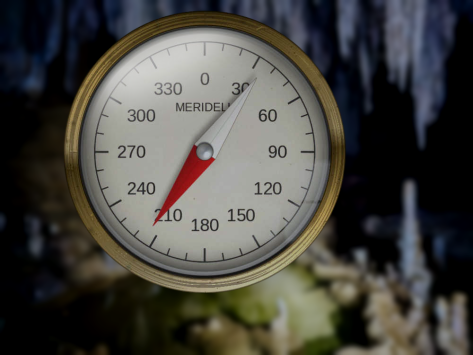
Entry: 215 (°)
